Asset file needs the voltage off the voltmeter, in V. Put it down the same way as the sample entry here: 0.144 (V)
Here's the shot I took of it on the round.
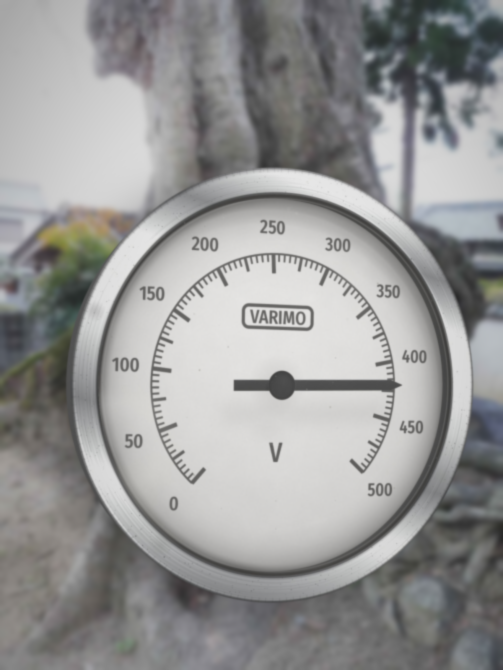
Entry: 420 (V)
